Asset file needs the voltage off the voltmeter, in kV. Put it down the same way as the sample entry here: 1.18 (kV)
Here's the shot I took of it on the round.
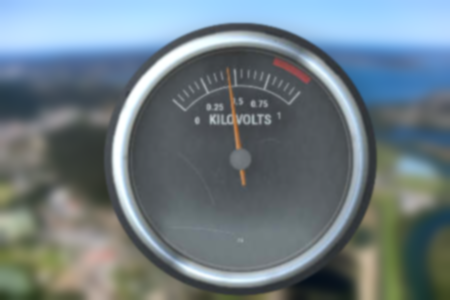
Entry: 0.45 (kV)
